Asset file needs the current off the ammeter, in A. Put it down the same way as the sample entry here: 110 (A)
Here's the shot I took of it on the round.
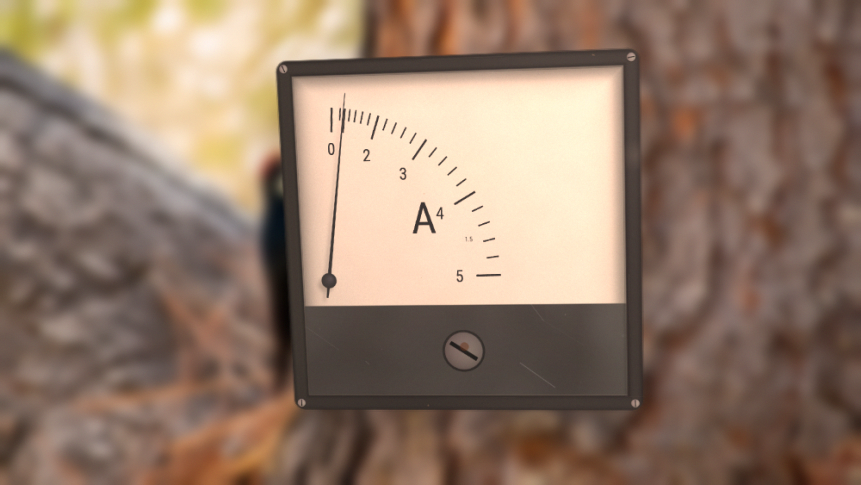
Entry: 1 (A)
